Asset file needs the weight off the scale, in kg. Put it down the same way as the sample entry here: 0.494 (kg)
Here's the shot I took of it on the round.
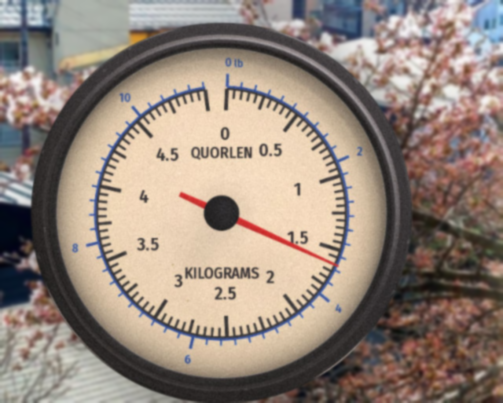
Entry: 1.6 (kg)
